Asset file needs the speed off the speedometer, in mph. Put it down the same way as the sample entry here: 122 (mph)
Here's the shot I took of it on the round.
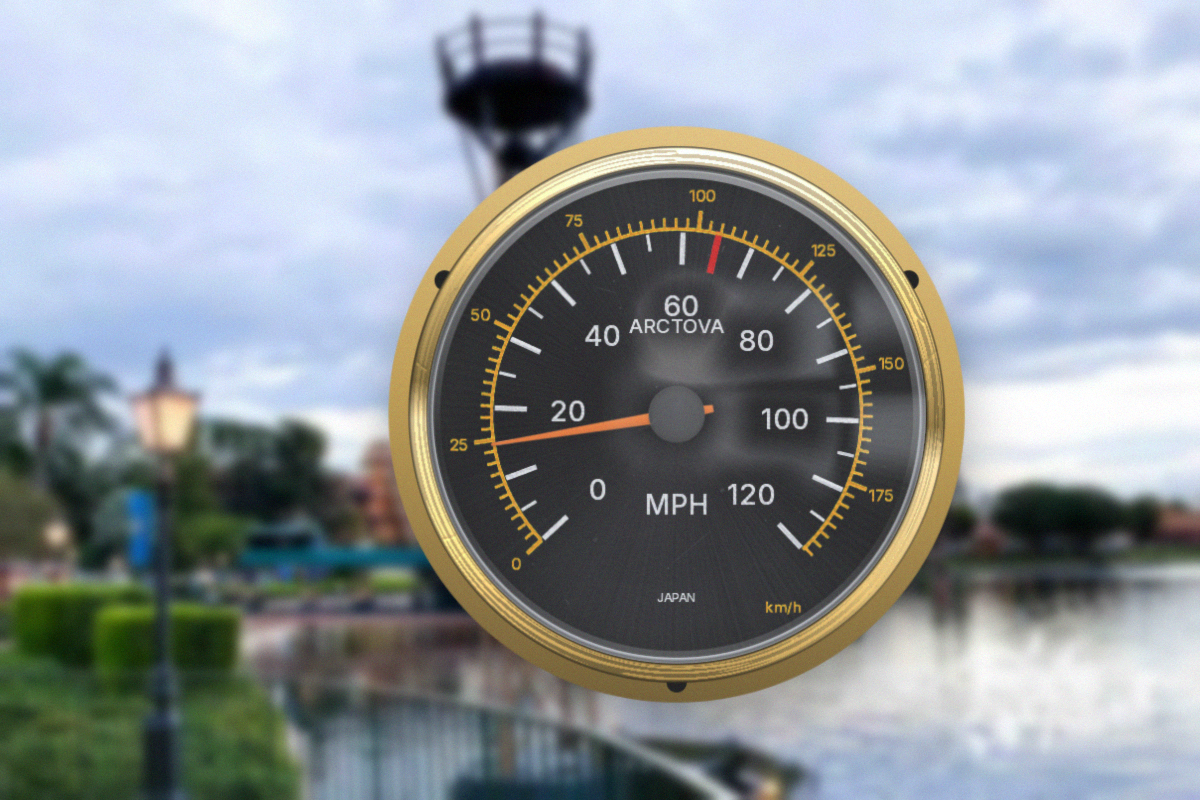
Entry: 15 (mph)
